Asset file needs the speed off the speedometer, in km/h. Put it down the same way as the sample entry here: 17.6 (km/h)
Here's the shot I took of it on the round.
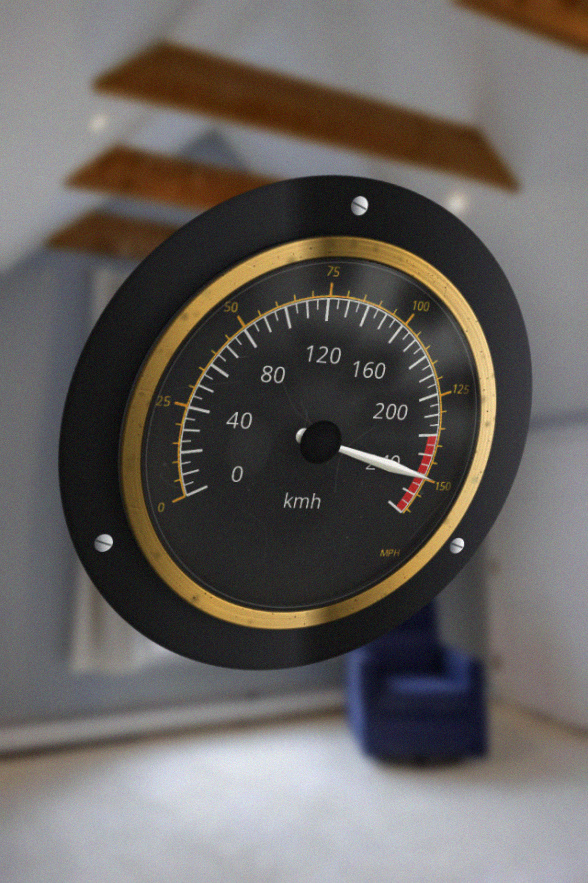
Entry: 240 (km/h)
